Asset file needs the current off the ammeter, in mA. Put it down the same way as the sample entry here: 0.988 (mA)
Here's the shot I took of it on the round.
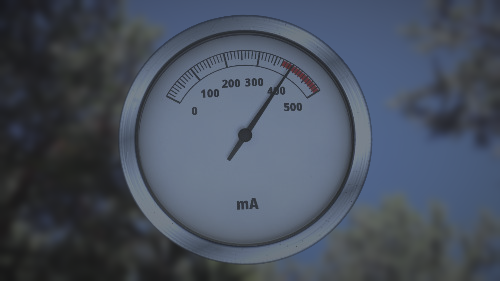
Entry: 400 (mA)
